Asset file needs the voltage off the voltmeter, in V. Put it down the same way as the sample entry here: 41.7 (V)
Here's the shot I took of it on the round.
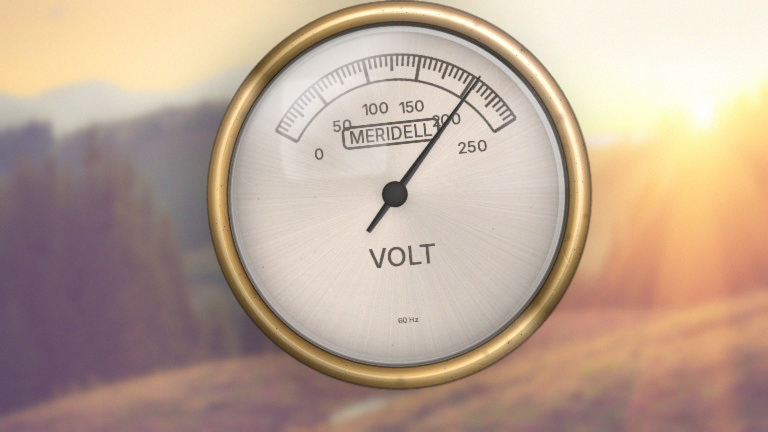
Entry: 205 (V)
